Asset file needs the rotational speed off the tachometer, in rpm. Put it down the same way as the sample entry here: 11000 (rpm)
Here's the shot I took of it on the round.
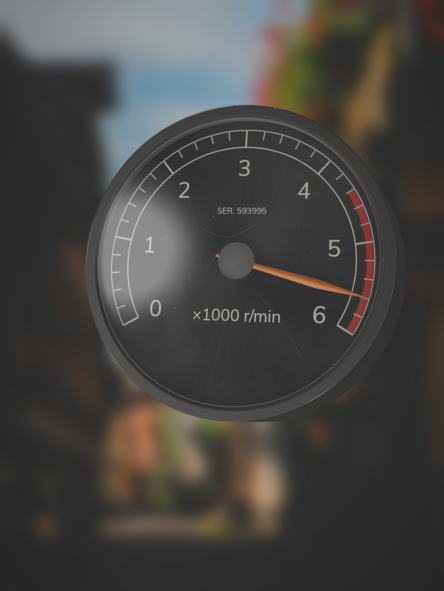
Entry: 5600 (rpm)
